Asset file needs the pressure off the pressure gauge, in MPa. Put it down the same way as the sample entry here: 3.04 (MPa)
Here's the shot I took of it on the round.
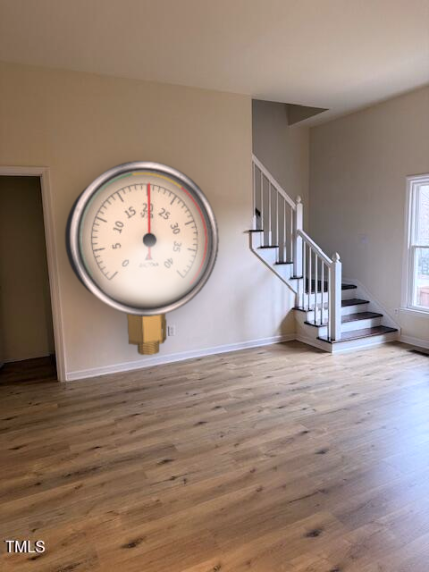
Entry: 20 (MPa)
